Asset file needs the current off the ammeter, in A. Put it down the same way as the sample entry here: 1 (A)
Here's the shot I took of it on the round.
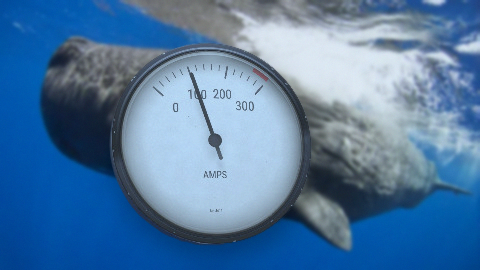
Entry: 100 (A)
